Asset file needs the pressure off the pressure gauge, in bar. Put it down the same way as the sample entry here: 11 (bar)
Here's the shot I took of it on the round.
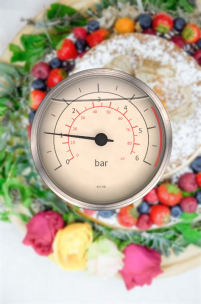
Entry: 1 (bar)
